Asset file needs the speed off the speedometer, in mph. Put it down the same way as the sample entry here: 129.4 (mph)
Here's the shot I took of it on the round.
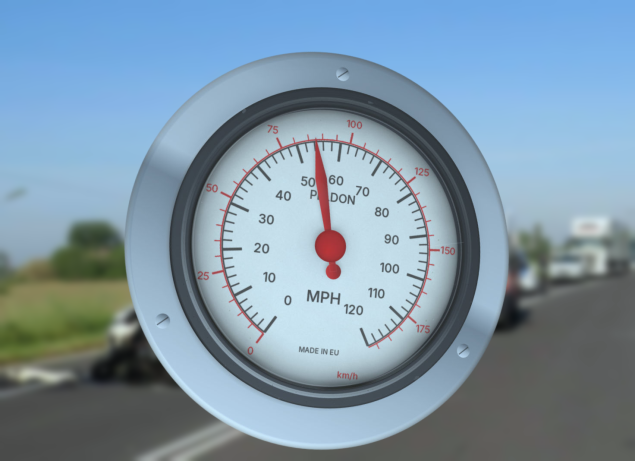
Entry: 54 (mph)
